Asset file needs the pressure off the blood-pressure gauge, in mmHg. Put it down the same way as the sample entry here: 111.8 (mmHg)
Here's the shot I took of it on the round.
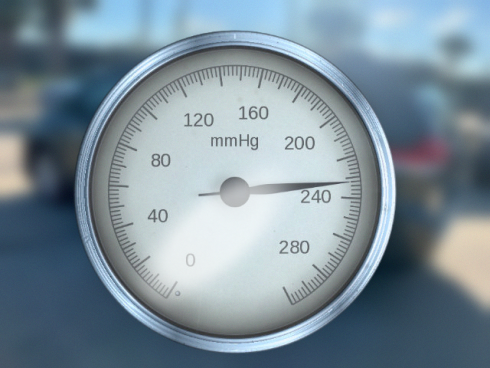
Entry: 232 (mmHg)
